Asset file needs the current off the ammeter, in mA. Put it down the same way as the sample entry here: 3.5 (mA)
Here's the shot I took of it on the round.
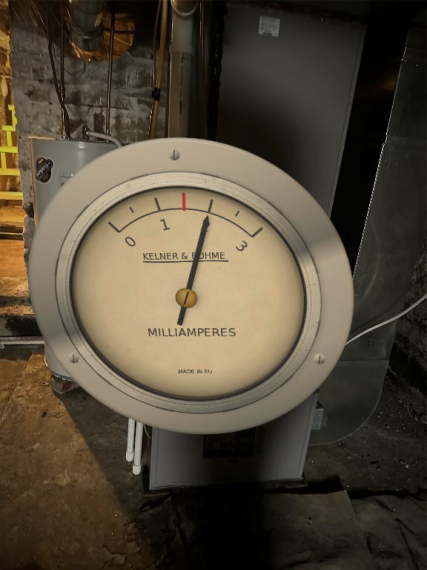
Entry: 2 (mA)
